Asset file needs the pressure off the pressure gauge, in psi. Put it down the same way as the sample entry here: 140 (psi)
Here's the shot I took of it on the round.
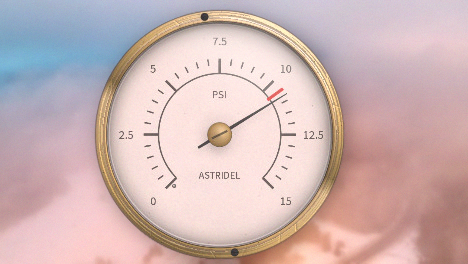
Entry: 10.75 (psi)
